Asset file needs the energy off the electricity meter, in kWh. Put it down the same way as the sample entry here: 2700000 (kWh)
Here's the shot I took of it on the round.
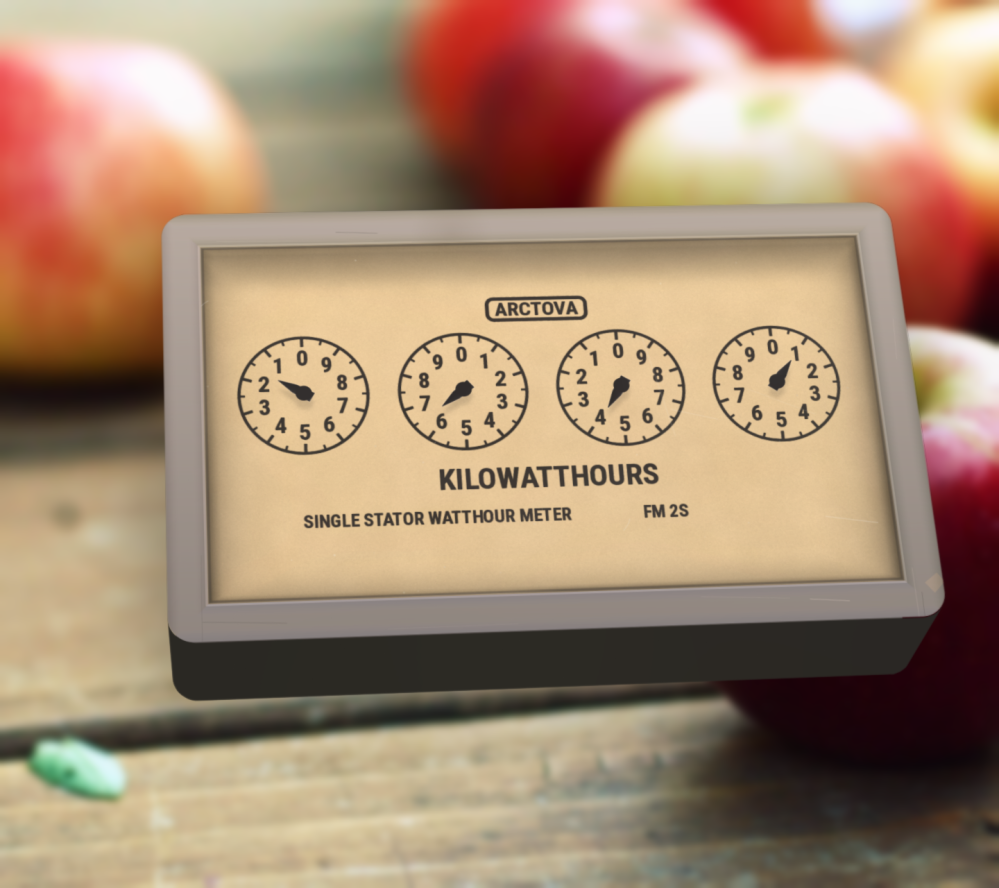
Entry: 1641 (kWh)
